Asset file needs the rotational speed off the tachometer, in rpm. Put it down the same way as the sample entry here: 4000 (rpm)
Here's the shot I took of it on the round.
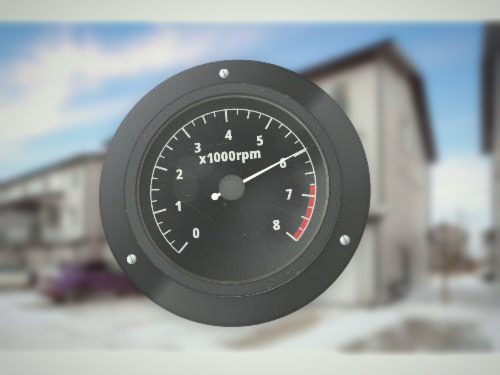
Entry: 6000 (rpm)
